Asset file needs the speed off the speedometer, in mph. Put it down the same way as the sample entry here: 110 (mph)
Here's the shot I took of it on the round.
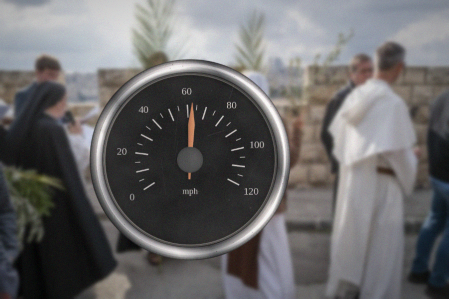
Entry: 62.5 (mph)
